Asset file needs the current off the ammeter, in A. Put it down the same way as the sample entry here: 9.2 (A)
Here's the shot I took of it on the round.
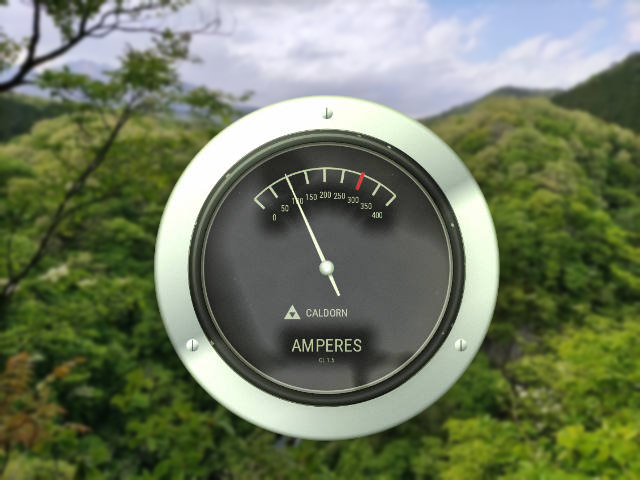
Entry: 100 (A)
